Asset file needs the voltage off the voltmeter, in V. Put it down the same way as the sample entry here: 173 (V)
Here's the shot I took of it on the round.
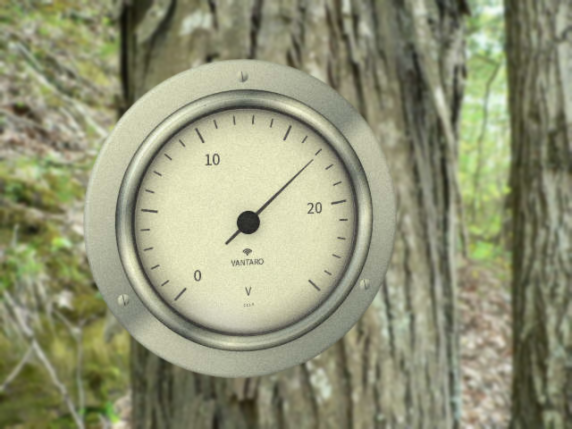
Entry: 17 (V)
